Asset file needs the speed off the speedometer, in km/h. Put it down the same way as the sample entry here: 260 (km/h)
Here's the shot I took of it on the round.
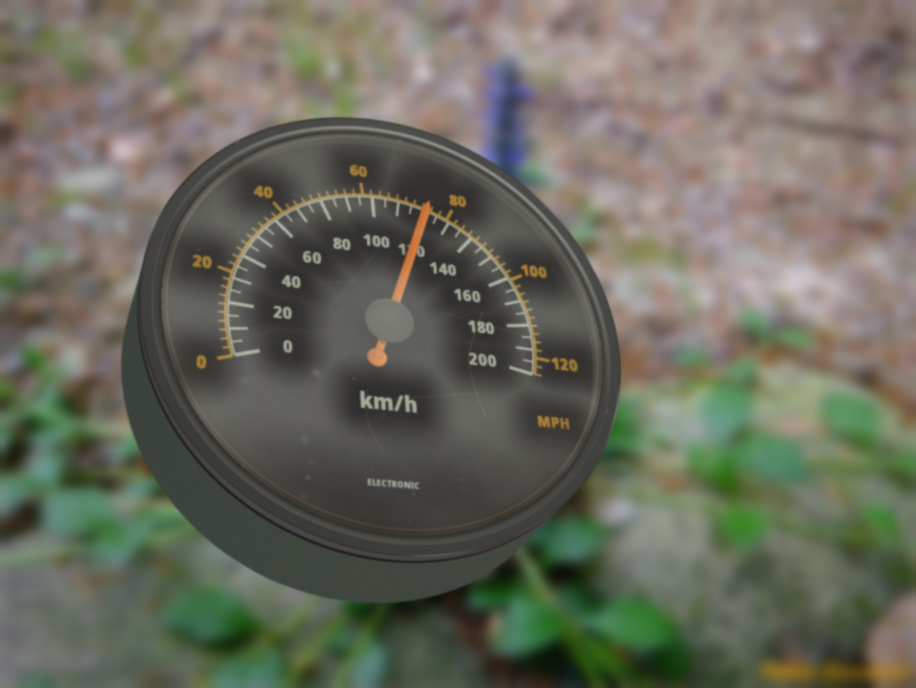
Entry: 120 (km/h)
